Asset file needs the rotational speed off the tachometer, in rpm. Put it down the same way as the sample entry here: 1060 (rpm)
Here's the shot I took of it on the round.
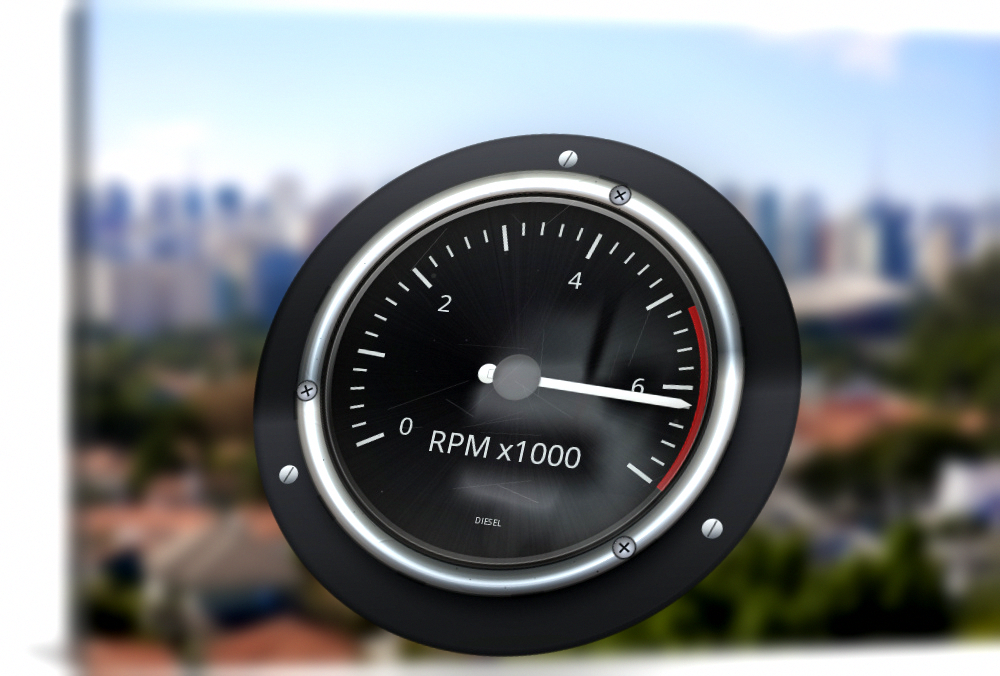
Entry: 6200 (rpm)
